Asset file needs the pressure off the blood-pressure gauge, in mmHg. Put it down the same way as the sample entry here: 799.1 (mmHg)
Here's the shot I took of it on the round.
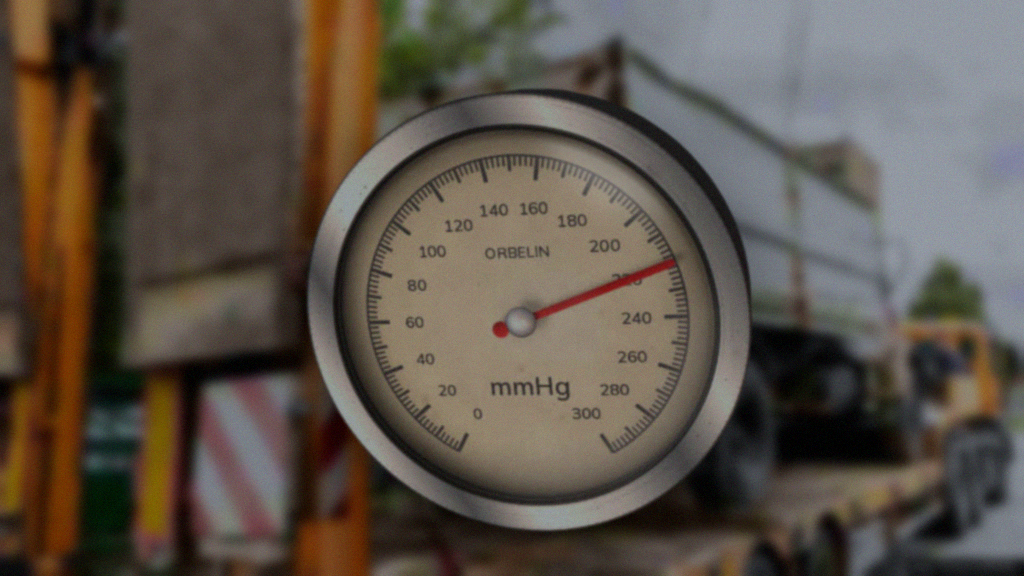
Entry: 220 (mmHg)
